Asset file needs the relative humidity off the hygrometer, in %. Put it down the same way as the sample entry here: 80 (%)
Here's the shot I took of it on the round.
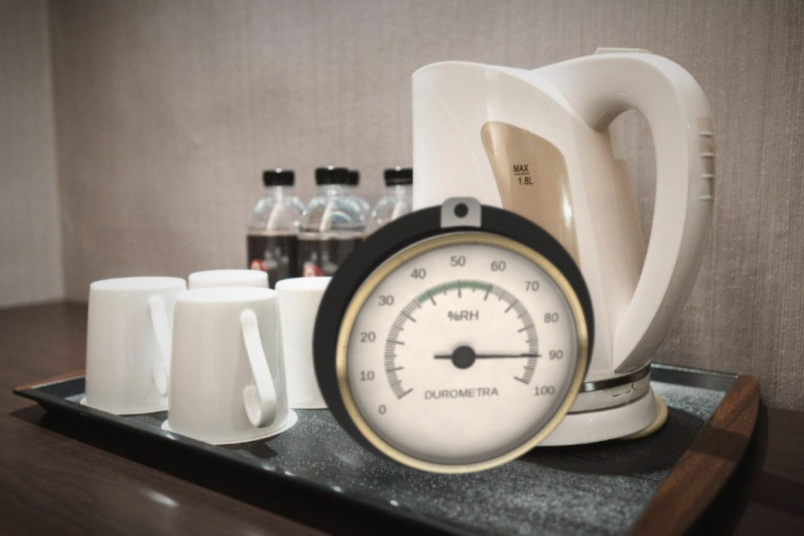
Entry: 90 (%)
